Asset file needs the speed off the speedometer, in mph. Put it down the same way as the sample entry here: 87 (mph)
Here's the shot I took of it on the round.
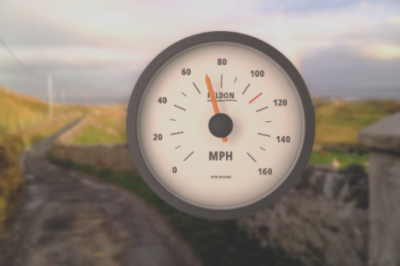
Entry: 70 (mph)
